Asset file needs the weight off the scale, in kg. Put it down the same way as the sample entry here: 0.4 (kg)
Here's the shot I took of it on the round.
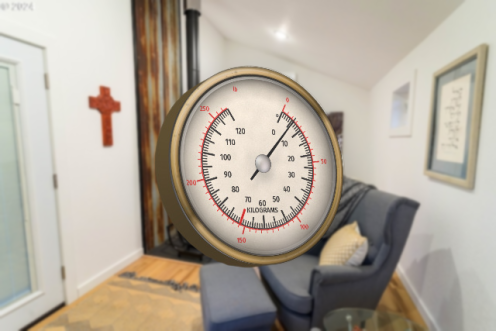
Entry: 5 (kg)
